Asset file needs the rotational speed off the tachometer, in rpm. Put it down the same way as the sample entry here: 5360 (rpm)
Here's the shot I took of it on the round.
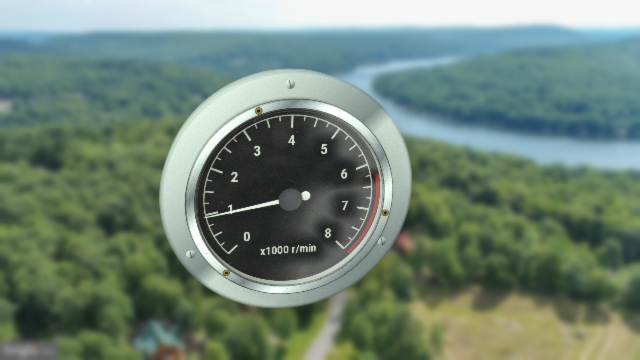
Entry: 1000 (rpm)
